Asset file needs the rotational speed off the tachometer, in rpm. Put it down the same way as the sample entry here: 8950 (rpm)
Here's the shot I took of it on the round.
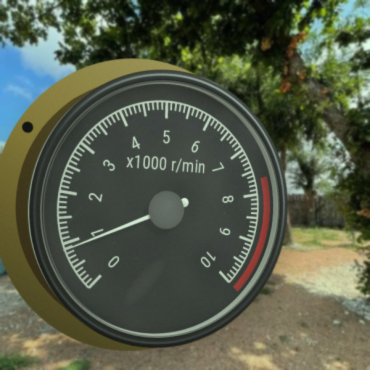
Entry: 900 (rpm)
